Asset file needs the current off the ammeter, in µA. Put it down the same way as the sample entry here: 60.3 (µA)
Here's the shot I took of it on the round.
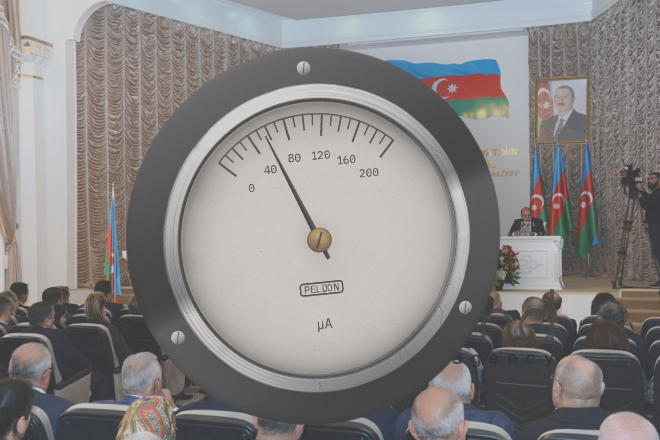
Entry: 55 (µA)
